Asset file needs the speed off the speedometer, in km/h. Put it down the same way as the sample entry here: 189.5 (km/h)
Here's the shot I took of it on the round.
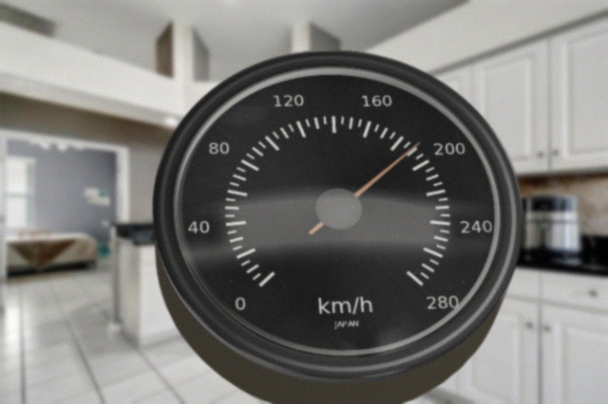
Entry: 190 (km/h)
